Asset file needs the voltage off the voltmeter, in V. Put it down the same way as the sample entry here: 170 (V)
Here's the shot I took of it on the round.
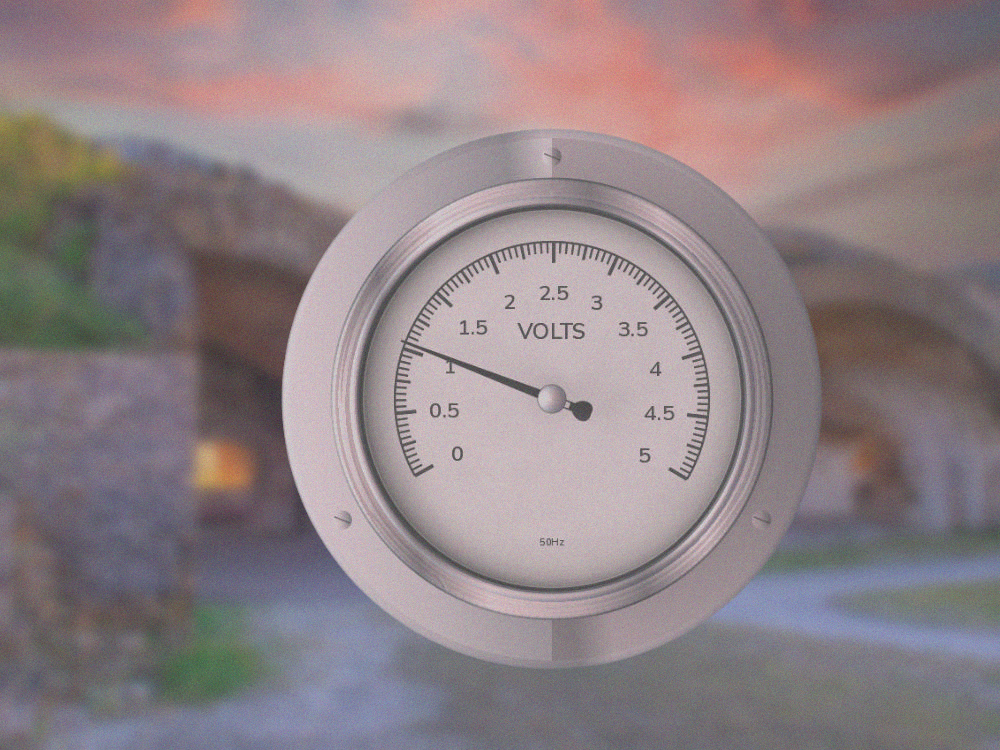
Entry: 1.05 (V)
